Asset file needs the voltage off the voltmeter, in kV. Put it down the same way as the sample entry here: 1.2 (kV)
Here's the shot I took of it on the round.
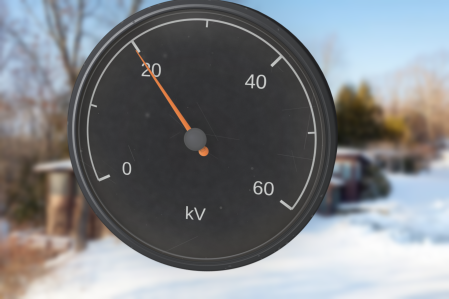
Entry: 20 (kV)
